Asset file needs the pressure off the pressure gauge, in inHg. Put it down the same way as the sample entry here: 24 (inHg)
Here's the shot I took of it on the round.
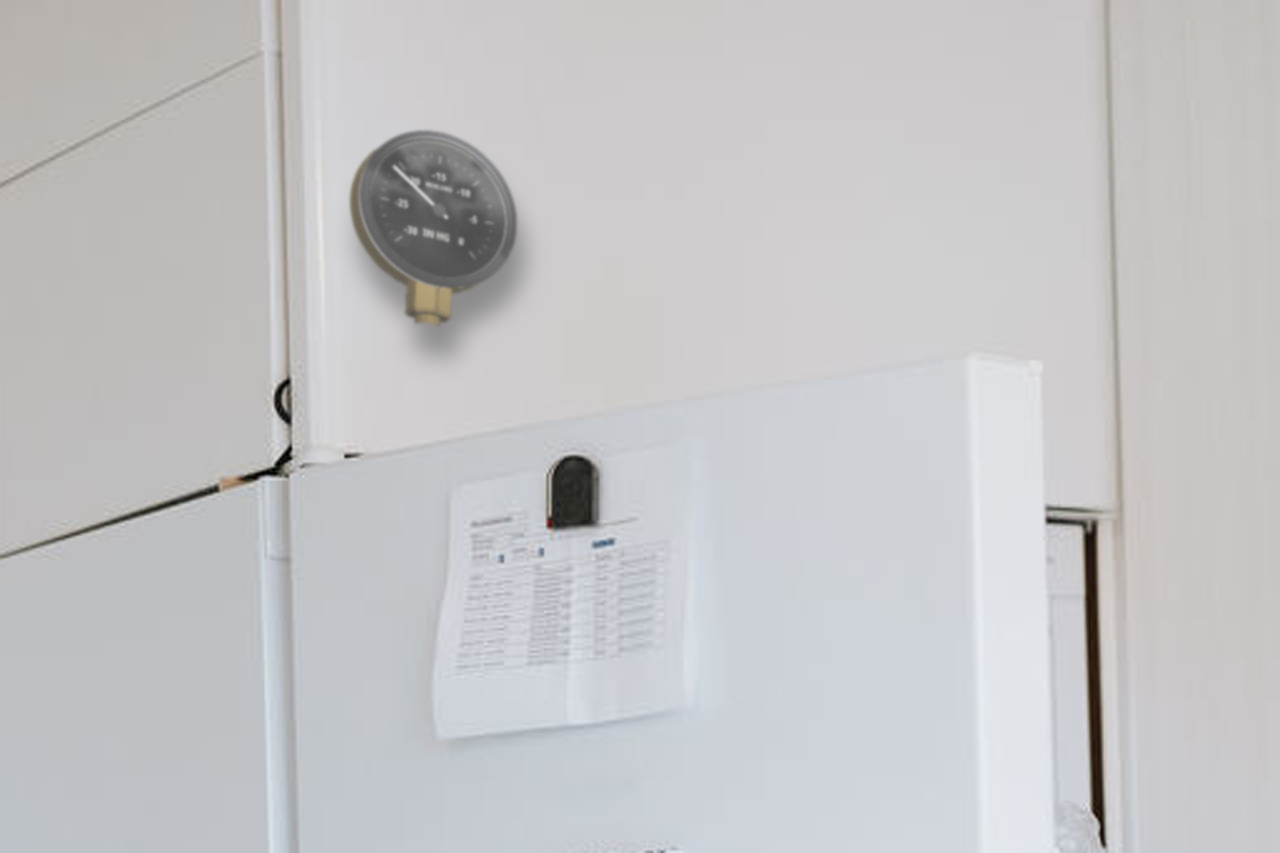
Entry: -21 (inHg)
